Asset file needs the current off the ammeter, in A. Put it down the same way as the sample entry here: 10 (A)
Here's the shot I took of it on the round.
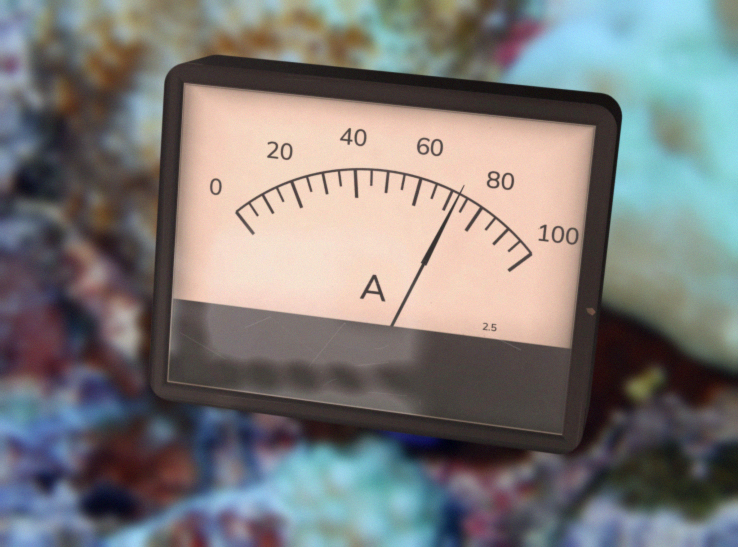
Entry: 72.5 (A)
